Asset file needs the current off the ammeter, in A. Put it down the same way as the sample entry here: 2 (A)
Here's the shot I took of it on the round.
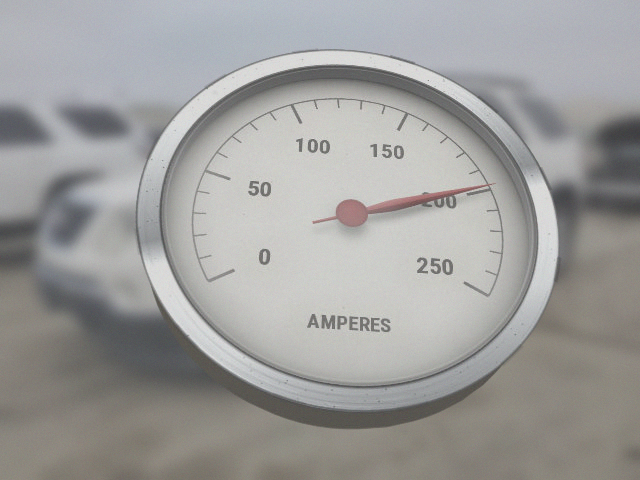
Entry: 200 (A)
